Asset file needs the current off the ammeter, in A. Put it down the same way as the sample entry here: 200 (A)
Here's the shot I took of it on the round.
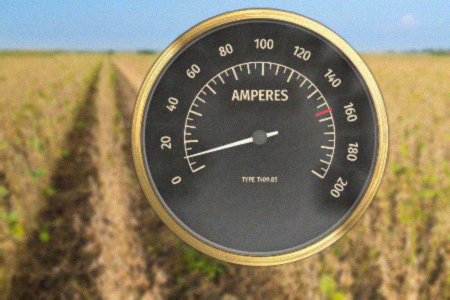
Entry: 10 (A)
